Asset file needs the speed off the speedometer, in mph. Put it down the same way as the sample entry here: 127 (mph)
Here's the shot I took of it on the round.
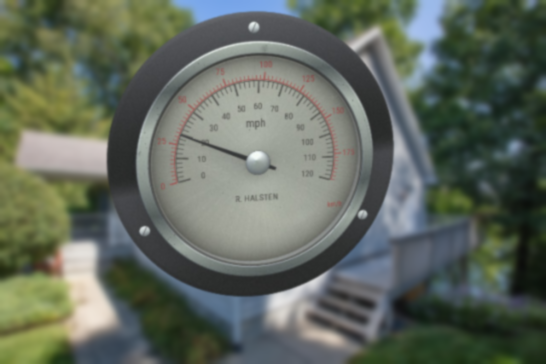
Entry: 20 (mph)
